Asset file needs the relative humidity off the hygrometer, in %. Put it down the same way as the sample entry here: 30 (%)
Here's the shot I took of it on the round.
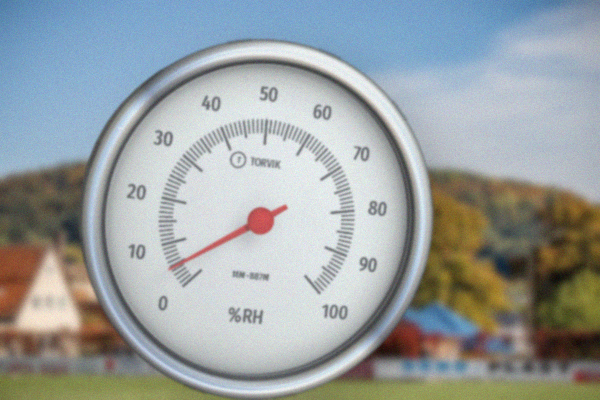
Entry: 5 (%)
